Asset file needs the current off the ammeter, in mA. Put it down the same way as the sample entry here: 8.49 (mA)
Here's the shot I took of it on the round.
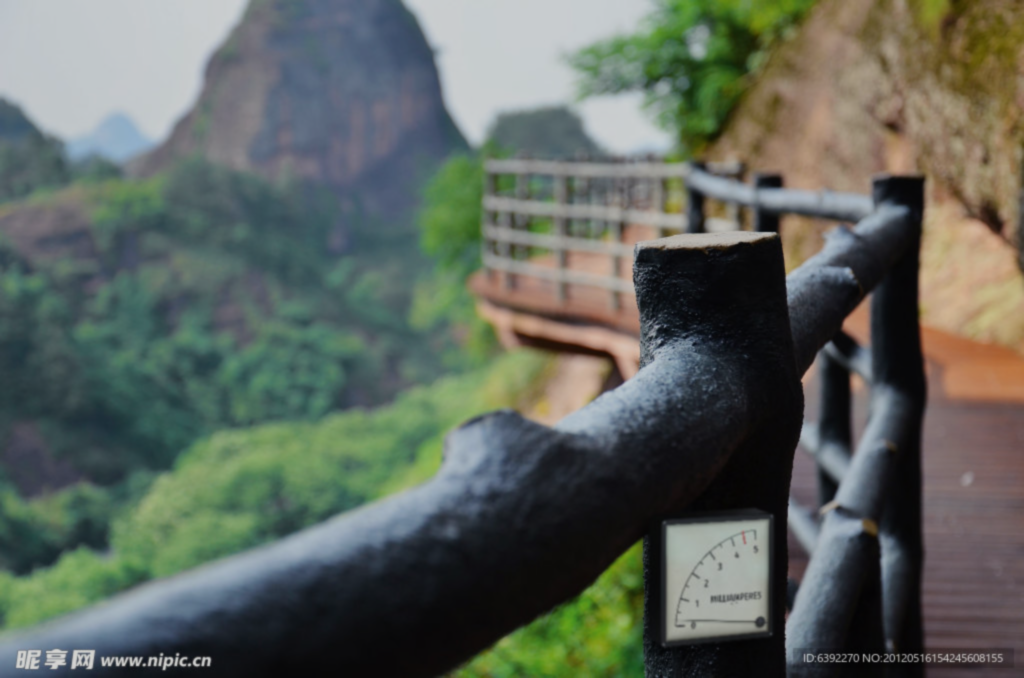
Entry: 0.25 (mA)
